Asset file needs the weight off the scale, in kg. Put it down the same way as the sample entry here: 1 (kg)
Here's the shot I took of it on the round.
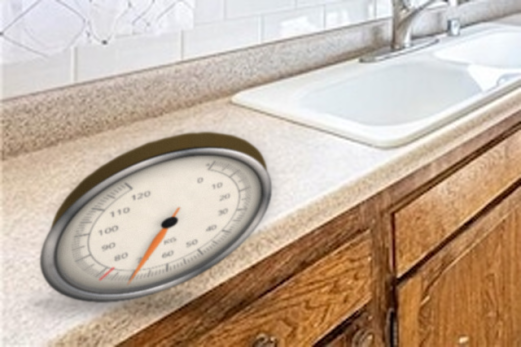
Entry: 70 (kg)
